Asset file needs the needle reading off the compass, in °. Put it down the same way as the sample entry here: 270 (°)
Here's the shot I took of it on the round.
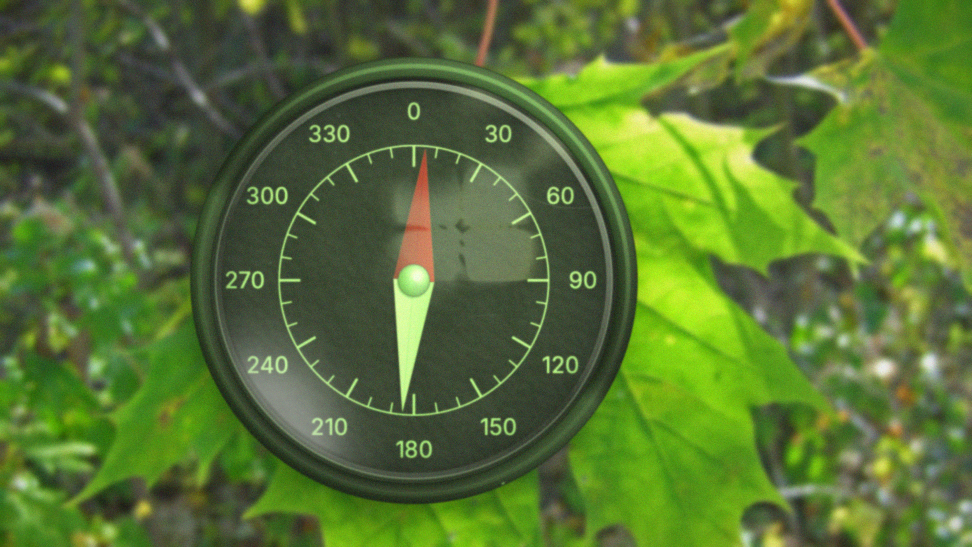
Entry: 5 (°)
